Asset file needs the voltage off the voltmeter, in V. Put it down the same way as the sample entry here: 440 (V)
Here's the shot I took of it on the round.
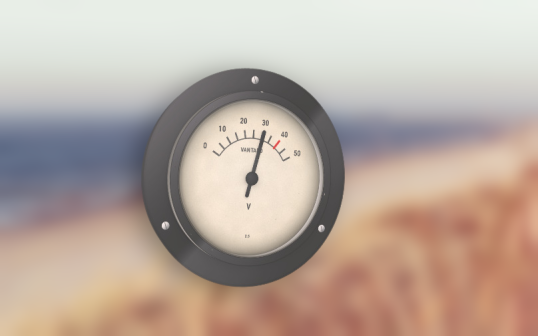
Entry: 30 (V)
